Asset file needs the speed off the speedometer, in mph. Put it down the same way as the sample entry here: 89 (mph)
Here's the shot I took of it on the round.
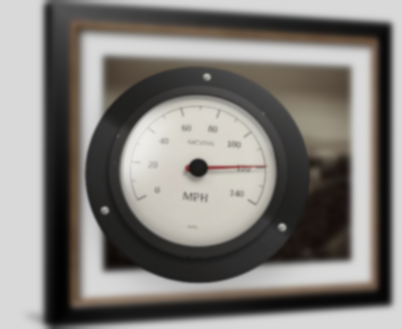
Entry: 120 (mph)
